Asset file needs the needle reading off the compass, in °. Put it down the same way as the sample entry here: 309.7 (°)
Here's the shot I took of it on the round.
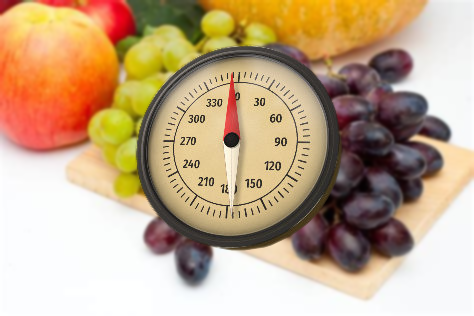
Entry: 355 (°)
